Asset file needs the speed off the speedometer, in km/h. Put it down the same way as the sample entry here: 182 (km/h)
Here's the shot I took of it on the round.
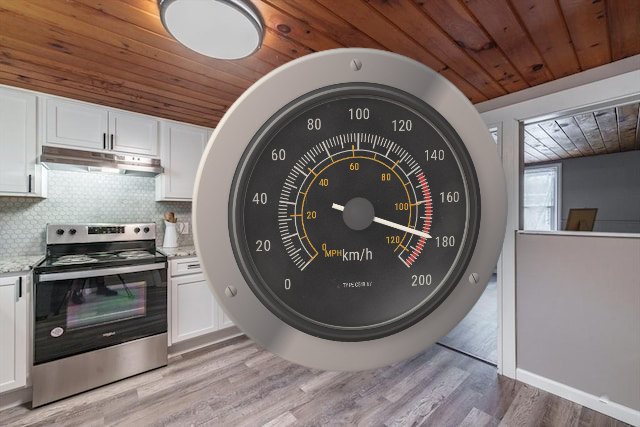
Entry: 180 (km/h)
